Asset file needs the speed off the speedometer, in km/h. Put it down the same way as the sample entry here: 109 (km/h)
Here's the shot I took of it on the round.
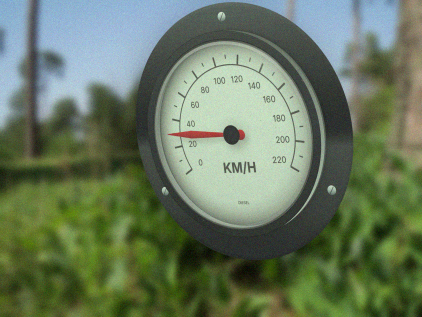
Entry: 30 (km/h)
